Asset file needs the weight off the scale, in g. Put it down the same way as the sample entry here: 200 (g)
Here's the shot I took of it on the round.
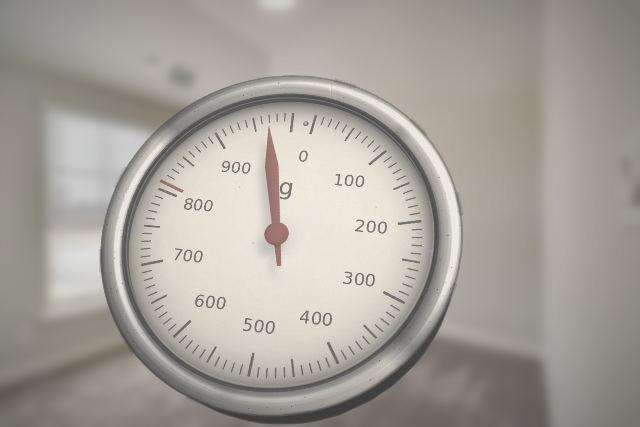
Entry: 970 (g)
